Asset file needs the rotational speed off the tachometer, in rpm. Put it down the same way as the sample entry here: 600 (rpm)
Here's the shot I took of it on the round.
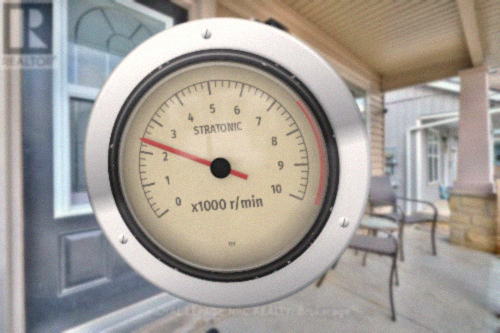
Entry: 2400 (rpm)
